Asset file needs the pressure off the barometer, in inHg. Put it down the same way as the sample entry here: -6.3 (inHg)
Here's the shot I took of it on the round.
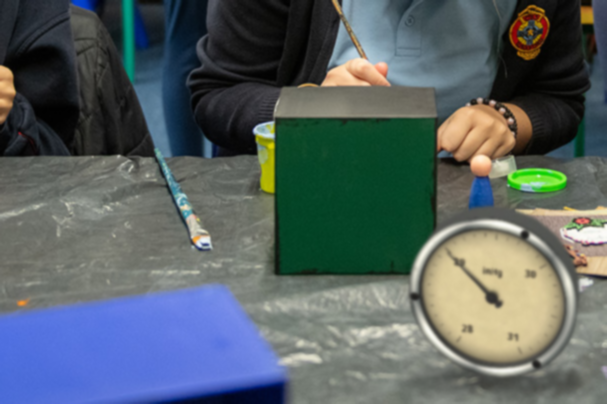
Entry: 29 (inHg)
